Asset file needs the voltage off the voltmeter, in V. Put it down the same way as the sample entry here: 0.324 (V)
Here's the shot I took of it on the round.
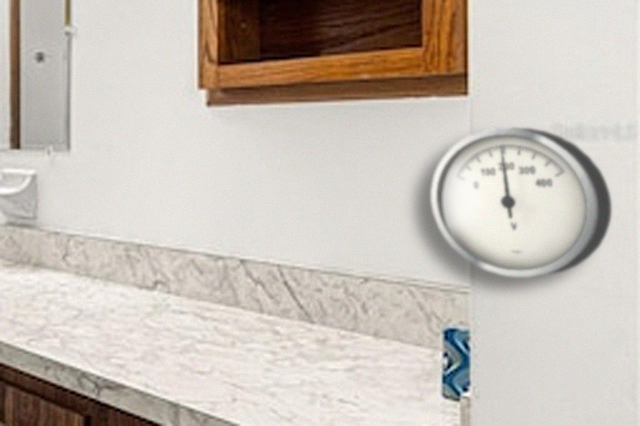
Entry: 200 (V)
